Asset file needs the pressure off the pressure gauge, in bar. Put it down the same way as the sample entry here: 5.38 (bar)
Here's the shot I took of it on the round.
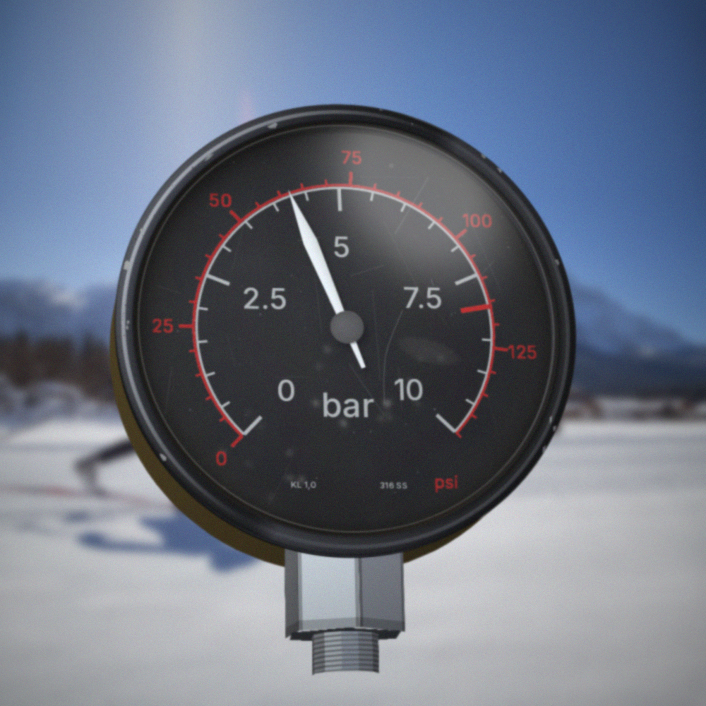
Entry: 4.25 (bar)
